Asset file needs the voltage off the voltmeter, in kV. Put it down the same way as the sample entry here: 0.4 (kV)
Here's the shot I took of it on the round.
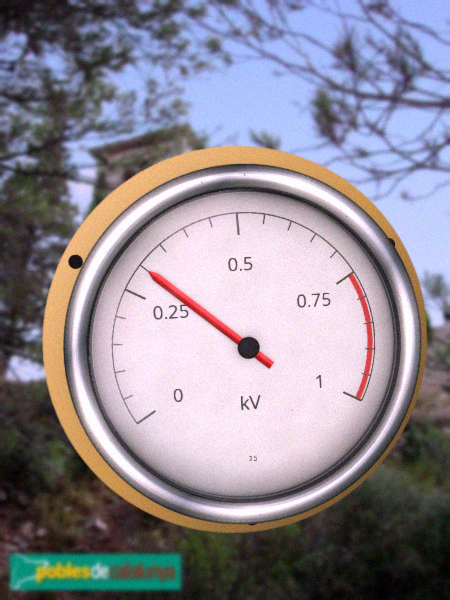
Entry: 0.3 (kV)
